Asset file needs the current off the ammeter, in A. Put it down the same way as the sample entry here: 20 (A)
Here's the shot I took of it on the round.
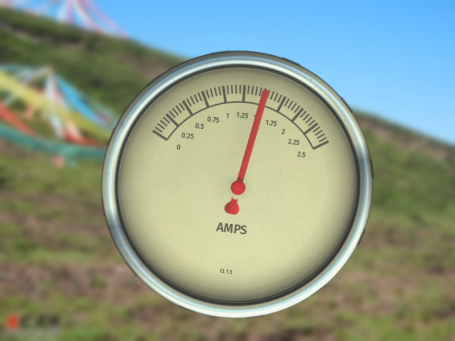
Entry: 1.5 (A)
